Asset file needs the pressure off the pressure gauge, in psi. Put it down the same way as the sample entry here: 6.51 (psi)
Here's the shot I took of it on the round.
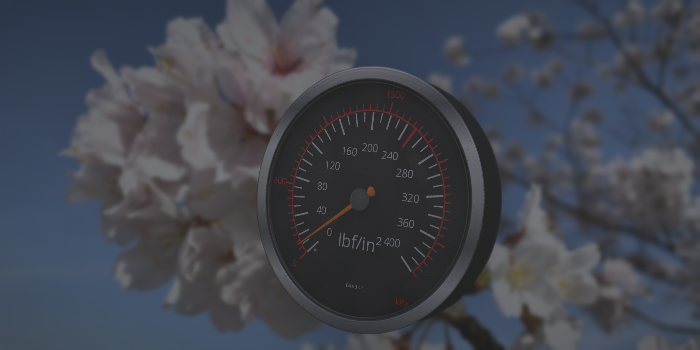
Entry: 10 (psi)
